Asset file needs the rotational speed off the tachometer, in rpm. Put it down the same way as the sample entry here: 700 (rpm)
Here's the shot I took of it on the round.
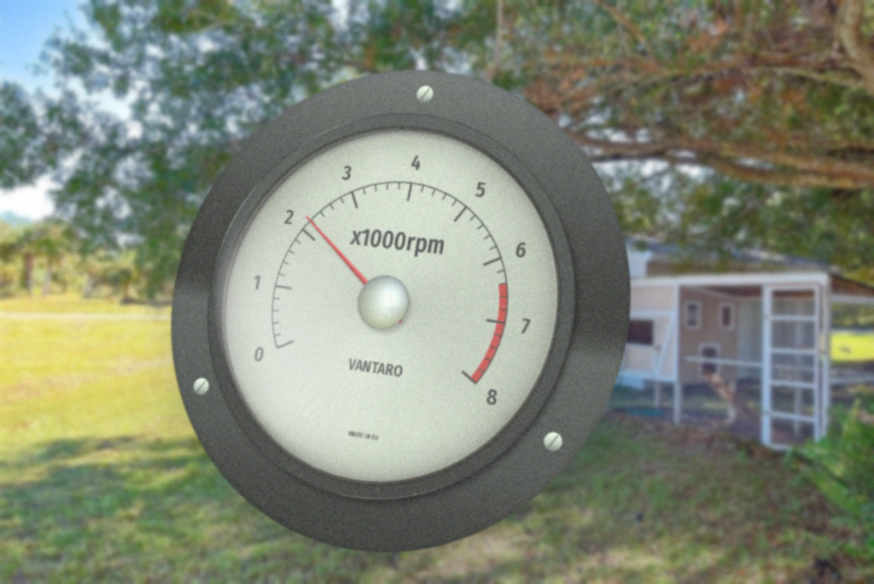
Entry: 2200 (rpm)
